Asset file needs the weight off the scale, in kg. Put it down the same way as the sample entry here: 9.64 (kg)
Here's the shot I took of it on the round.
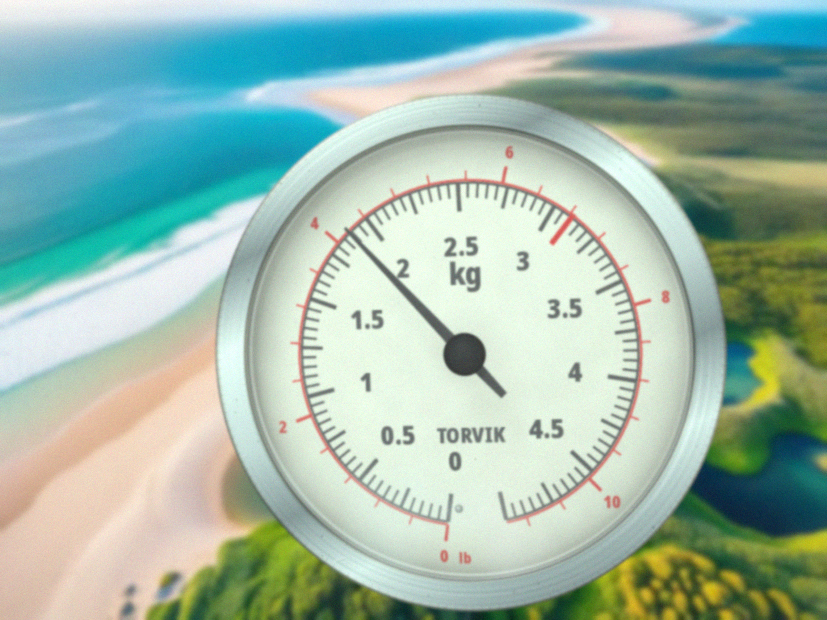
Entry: 1.9 (kg)
